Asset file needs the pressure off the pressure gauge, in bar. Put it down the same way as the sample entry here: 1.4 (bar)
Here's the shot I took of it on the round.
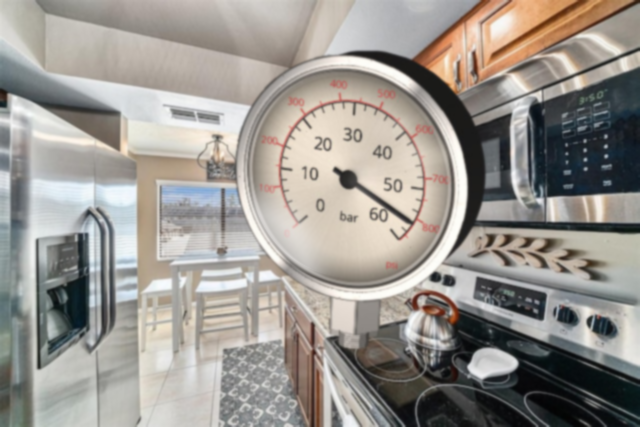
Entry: 56 (bar)
